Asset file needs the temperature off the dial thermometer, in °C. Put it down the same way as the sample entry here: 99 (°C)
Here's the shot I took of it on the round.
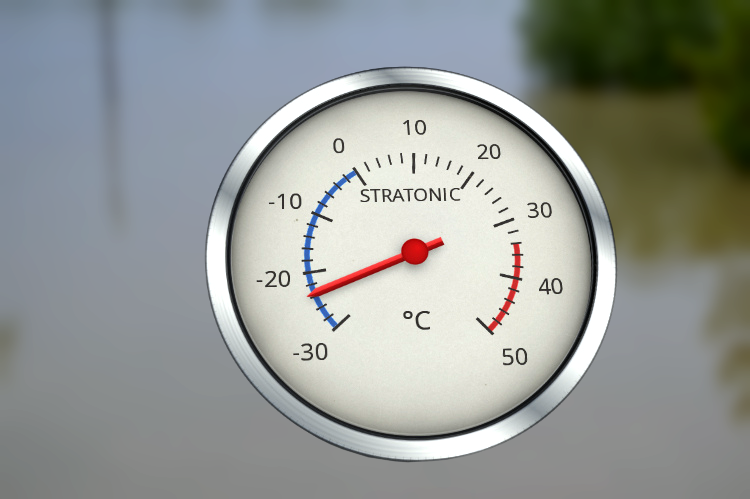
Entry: -24 (°C)
